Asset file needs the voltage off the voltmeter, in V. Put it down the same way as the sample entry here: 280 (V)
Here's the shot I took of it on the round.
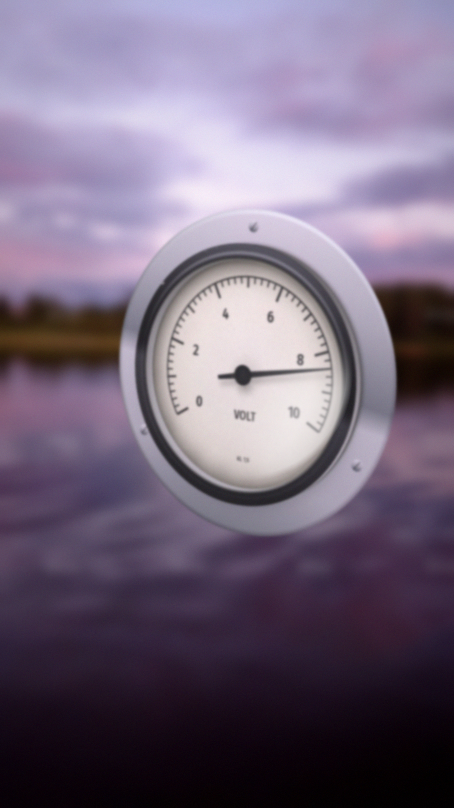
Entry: 8.4 (V)
